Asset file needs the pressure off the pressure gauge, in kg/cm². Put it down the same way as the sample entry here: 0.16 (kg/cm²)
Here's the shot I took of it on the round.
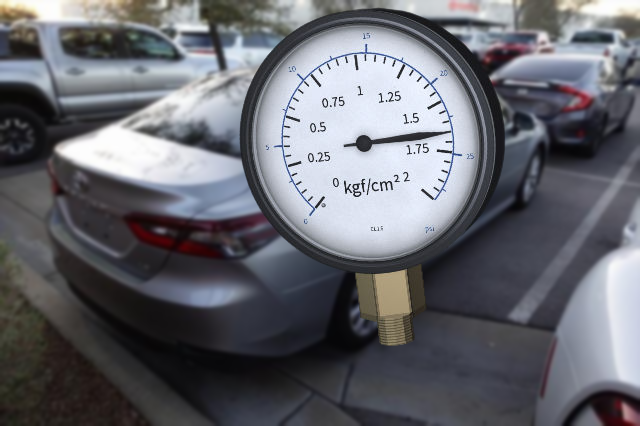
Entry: 1.65 (kg/cm²)
